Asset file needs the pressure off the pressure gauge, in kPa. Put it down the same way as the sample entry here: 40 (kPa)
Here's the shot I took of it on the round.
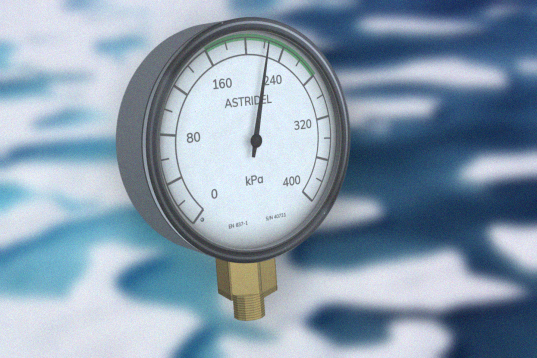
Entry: 220 (kPa)
